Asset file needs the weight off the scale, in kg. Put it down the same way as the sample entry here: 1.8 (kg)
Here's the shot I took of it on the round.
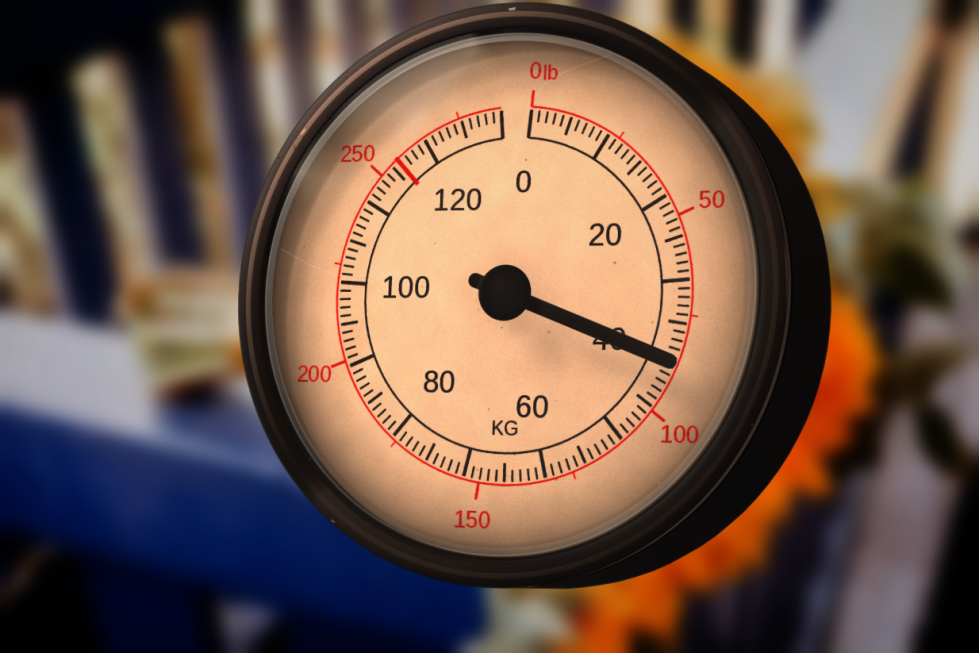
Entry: 39.5 (kg)
